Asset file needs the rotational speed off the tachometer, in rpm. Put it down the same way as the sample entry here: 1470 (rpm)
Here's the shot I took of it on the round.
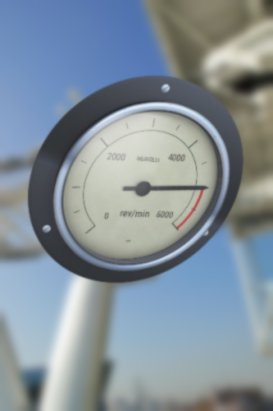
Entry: 5000 (rpm)
